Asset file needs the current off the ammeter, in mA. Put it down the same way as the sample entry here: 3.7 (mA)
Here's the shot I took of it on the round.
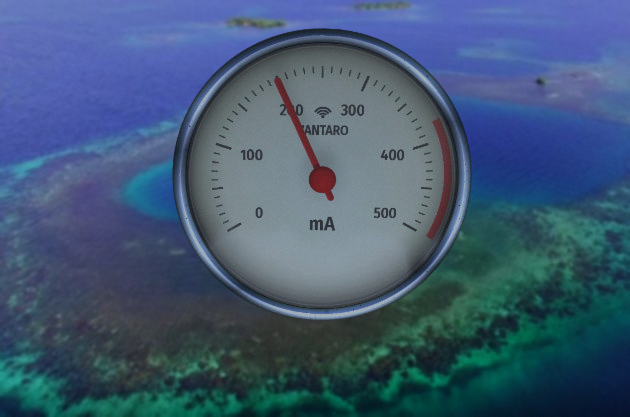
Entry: 200 (mA)
